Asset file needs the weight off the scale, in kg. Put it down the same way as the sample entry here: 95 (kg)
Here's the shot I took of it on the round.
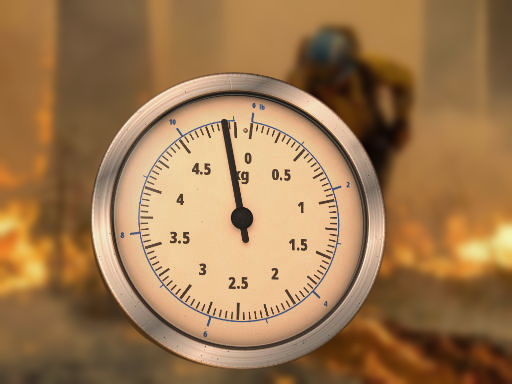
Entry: 4.9 (kg)
